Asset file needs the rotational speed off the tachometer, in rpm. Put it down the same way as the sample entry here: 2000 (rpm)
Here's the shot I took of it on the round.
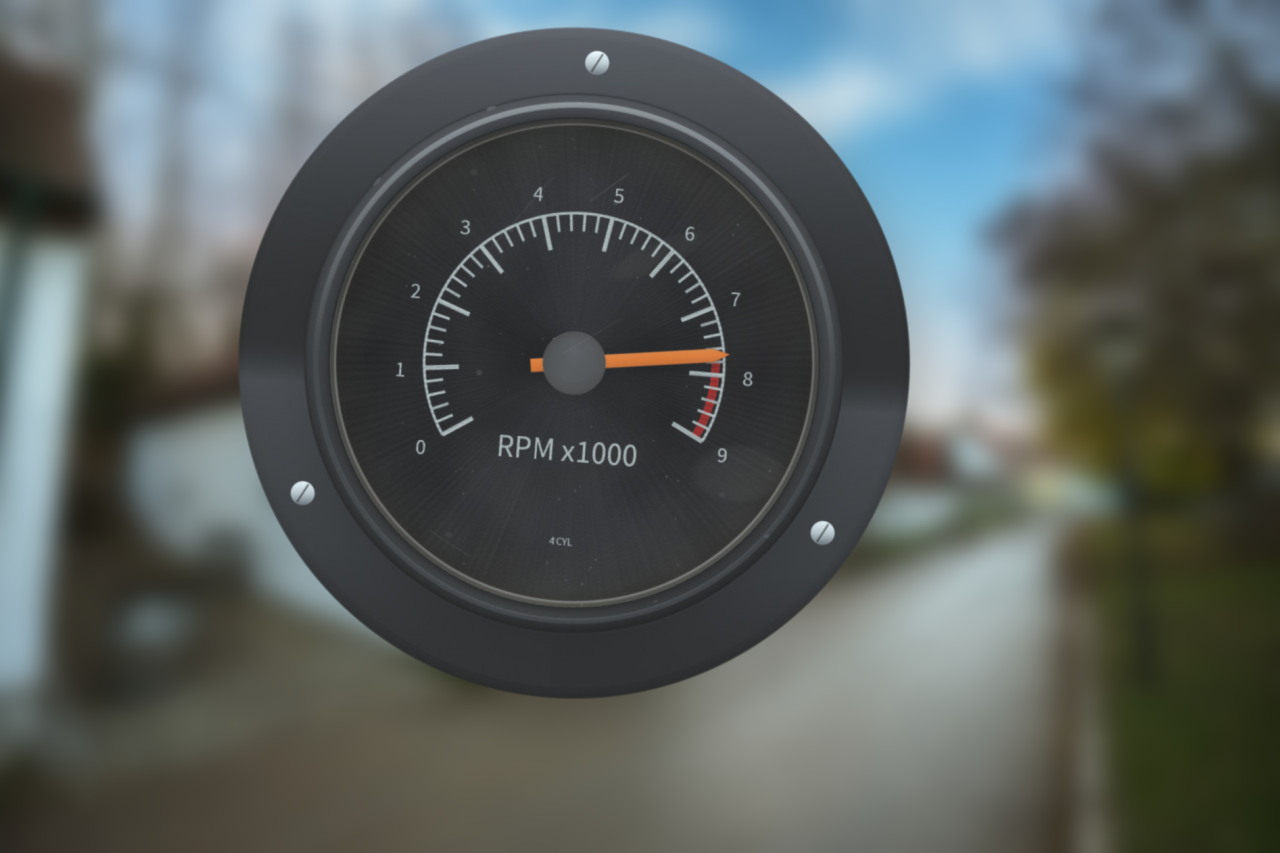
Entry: 7700 (rpm)
